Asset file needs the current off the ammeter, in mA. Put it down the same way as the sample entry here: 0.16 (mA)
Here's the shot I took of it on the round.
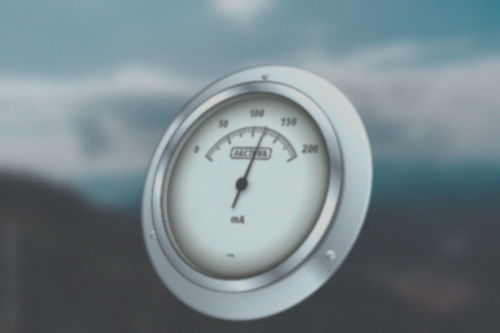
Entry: 125 (mA)
